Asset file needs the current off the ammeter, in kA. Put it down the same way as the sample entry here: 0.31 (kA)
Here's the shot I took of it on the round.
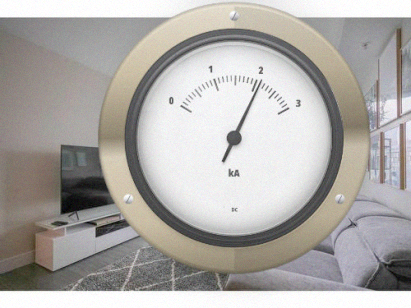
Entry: 2.1 (kA)
